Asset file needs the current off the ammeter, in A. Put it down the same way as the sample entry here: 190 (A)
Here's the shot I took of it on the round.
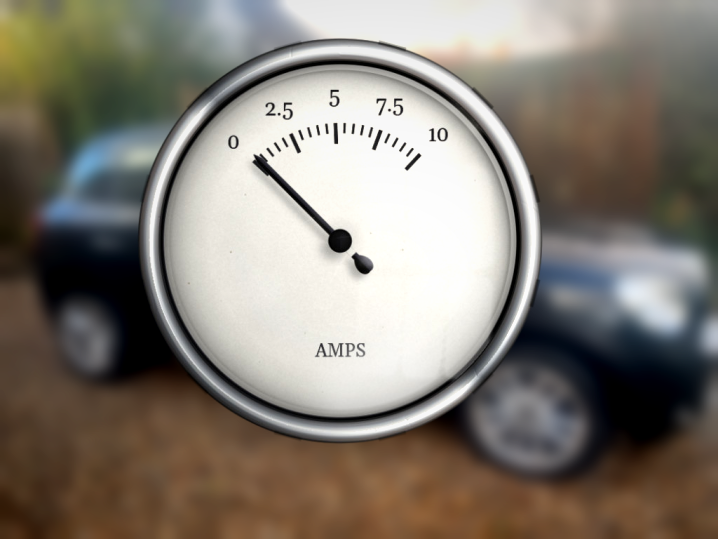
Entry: 0.25 (A)
